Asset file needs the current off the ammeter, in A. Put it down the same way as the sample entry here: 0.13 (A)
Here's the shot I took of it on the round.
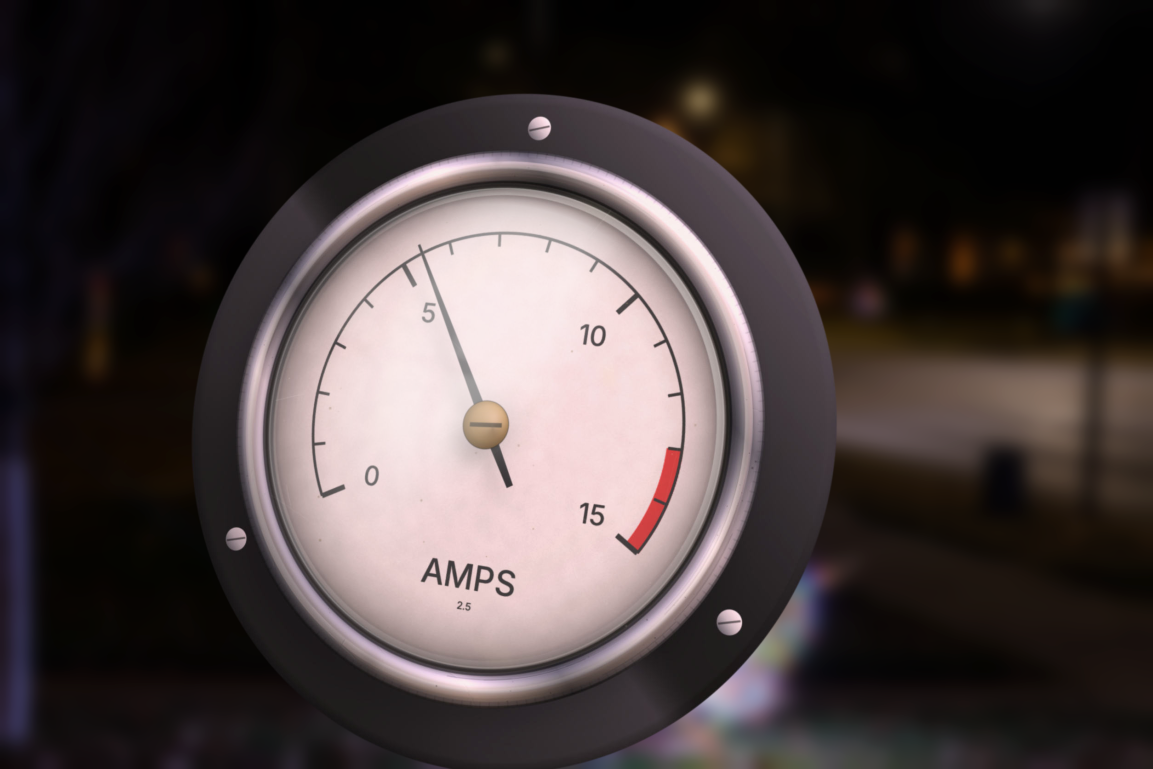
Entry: 5.5 (A)
